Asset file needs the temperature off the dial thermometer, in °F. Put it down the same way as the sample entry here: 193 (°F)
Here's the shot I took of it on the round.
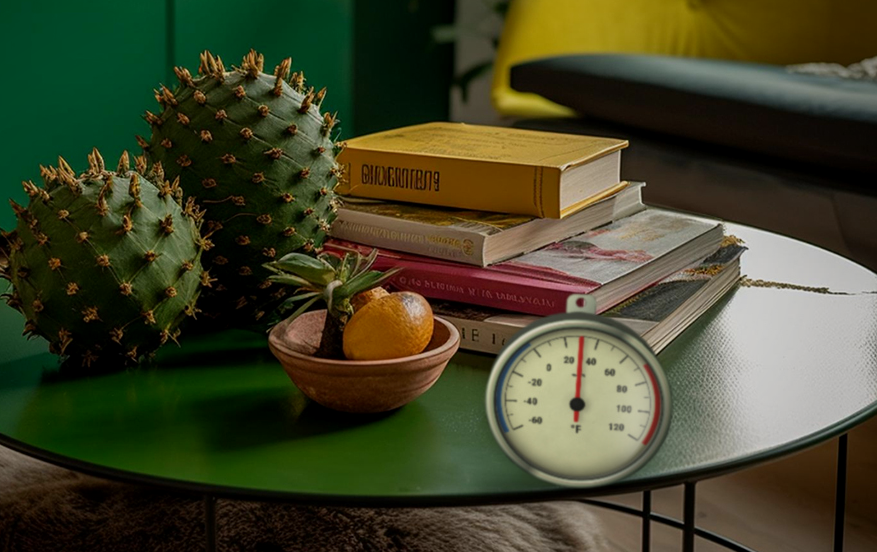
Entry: 30 (°F)
